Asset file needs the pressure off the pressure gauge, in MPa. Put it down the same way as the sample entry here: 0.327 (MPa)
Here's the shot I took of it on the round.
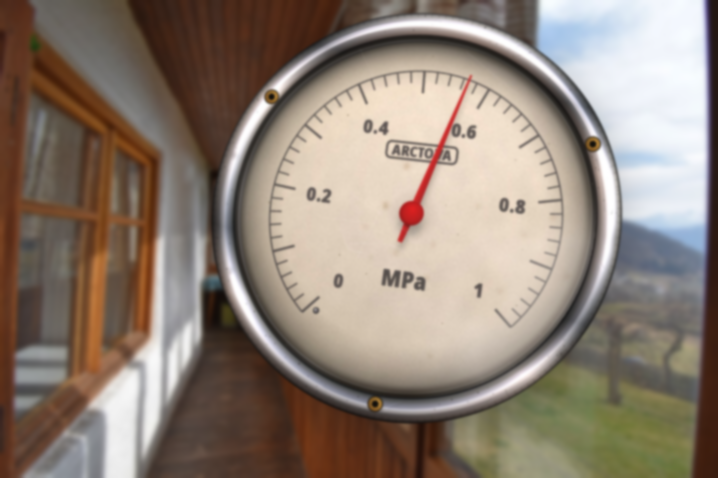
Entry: 0.57 (MPa)
